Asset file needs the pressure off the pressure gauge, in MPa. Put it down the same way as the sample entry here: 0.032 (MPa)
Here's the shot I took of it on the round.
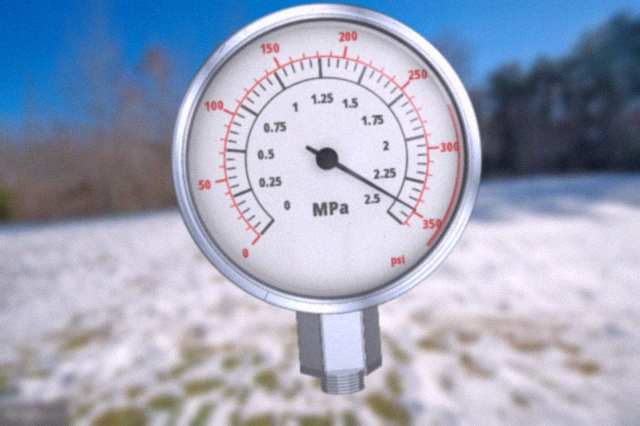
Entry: 2.4 (MPa)
